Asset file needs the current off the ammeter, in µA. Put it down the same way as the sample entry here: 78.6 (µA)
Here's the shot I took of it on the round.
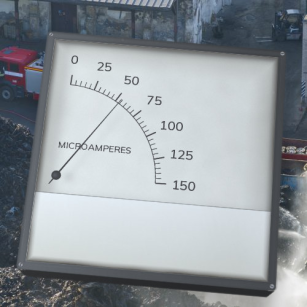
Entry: 55 (µA)
